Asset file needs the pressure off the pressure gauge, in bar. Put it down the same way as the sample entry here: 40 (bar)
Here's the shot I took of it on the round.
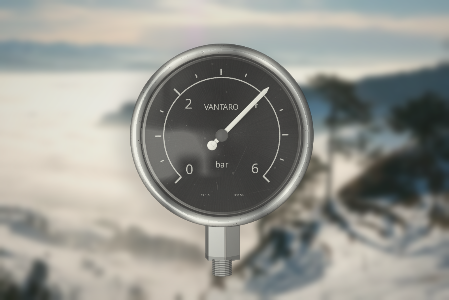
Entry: 4 (bar)
